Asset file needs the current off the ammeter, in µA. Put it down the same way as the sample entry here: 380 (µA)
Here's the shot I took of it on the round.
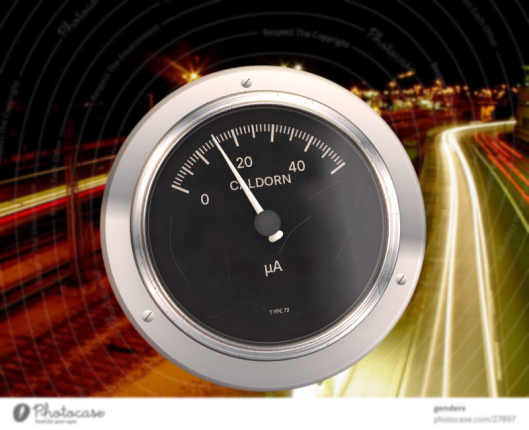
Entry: 15 (µA)
